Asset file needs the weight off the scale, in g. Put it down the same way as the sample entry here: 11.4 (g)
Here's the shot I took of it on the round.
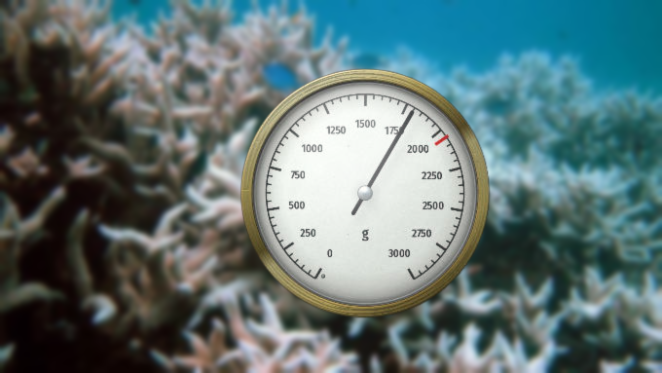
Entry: 1800 (g)
